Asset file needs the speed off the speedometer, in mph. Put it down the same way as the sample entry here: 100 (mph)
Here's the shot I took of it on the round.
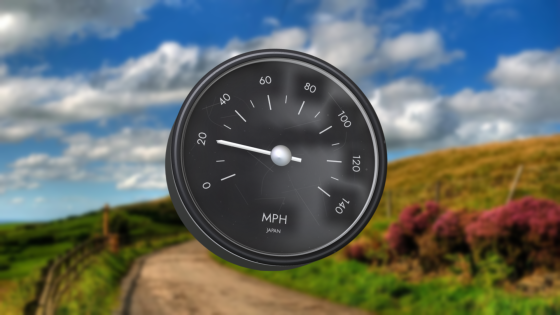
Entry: 20 (mph)
